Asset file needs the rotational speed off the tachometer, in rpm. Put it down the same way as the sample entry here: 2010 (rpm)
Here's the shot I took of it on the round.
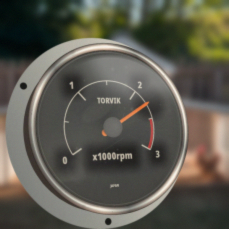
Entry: 2250 (rpm)
